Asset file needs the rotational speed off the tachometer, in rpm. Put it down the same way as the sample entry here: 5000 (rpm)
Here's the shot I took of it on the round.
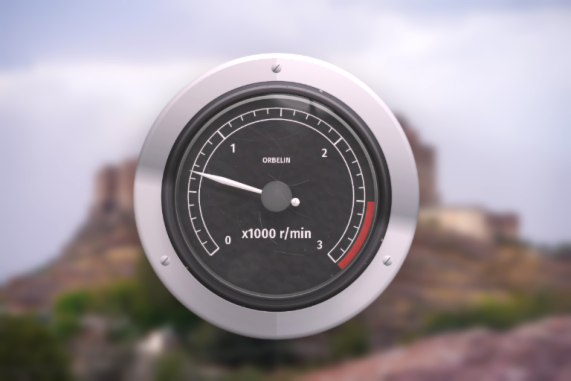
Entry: 650 (rpm)
